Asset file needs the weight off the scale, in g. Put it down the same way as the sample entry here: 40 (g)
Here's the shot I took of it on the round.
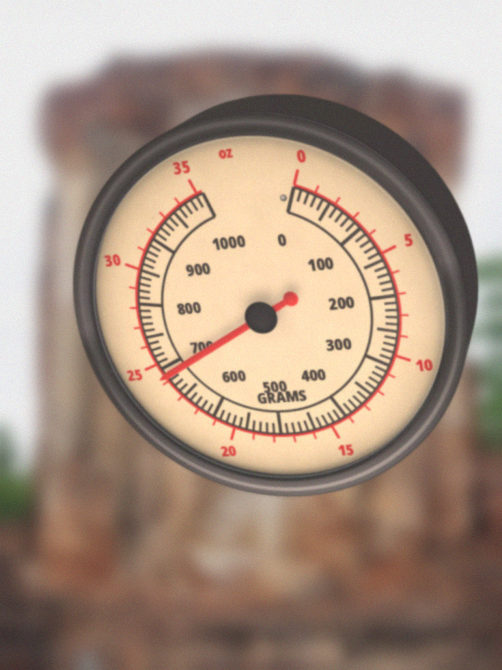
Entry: 690 (g)
